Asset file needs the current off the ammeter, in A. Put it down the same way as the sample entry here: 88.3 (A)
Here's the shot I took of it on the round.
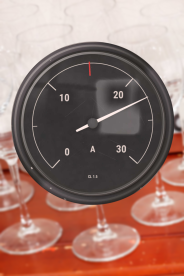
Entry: 22.5 (A)
